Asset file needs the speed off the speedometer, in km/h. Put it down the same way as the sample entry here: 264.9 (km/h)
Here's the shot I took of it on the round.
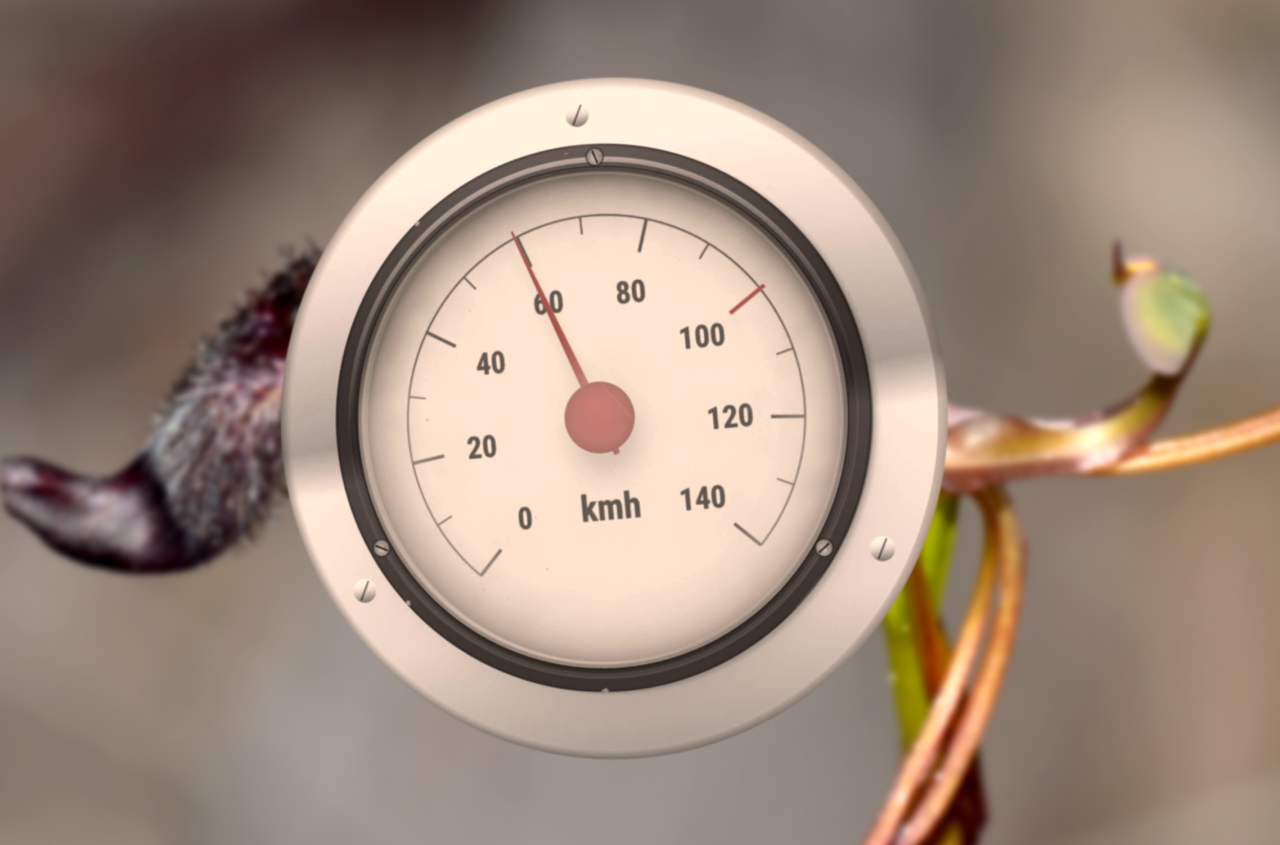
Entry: 60 (km/h)
